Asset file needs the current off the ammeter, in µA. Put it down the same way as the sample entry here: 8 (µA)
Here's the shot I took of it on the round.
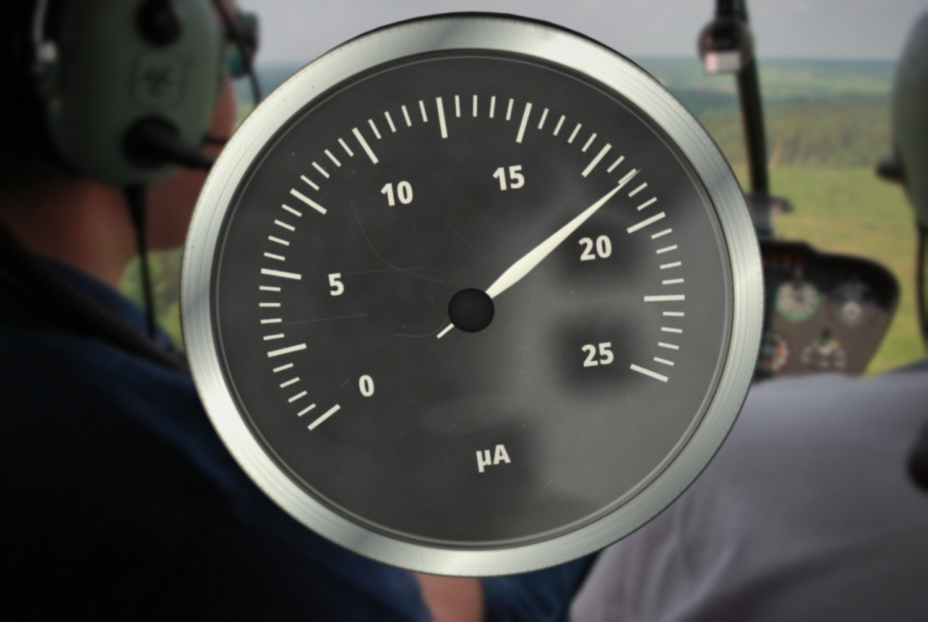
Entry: 18.5 (µA)
